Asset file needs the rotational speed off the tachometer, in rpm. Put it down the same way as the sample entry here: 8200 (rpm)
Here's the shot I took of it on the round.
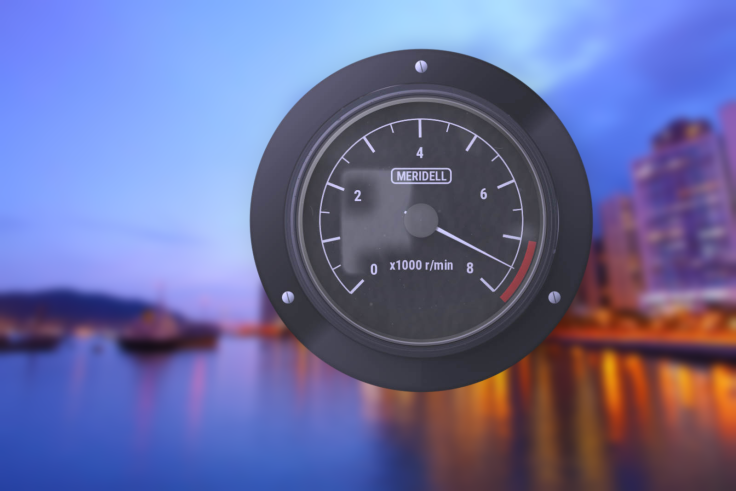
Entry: 7500 (rpm)
